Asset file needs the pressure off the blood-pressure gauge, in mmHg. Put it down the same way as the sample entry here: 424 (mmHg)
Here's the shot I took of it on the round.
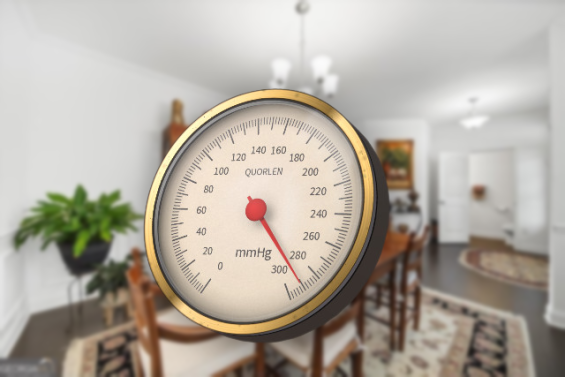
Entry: 290 (mmHg)
